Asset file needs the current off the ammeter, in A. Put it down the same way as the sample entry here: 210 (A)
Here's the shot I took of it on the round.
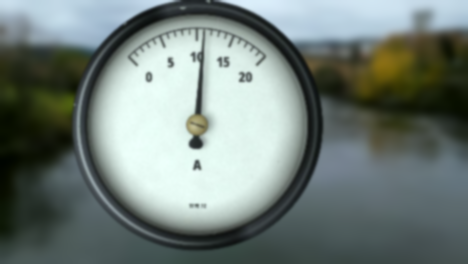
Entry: 11 (A)
